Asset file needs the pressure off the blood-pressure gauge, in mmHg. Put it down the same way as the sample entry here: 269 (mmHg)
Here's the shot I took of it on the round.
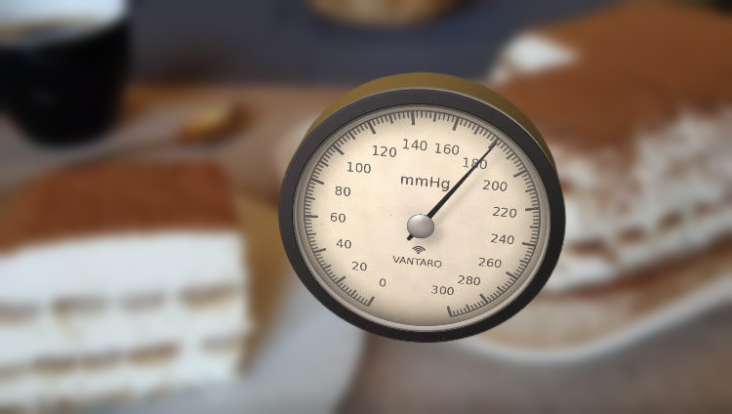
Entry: 180 (mmHg)
